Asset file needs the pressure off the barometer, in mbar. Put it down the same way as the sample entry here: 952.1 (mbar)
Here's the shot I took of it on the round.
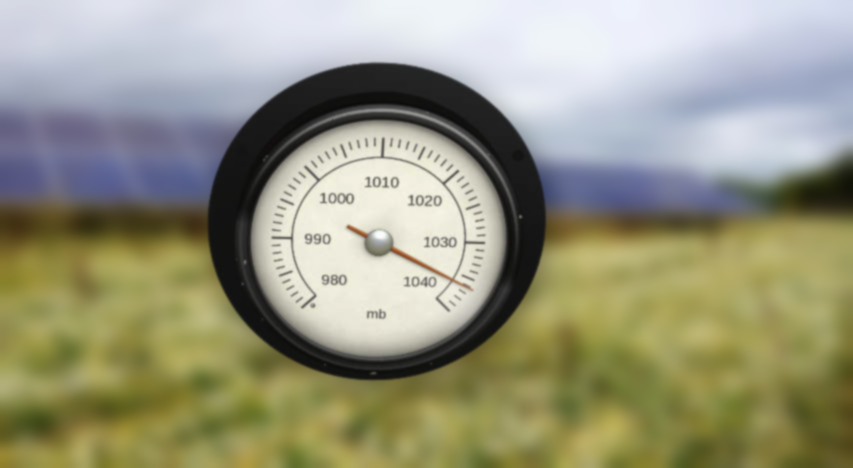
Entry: 1036 (mbar)
